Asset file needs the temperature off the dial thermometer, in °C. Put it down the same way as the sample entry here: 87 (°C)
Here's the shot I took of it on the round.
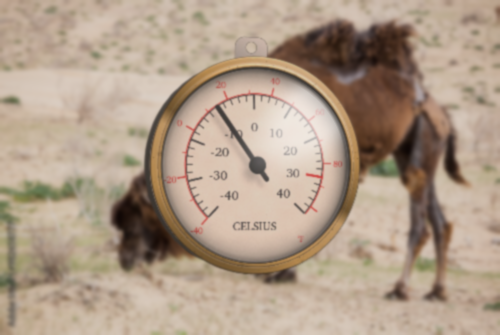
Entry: -10 (°C)
